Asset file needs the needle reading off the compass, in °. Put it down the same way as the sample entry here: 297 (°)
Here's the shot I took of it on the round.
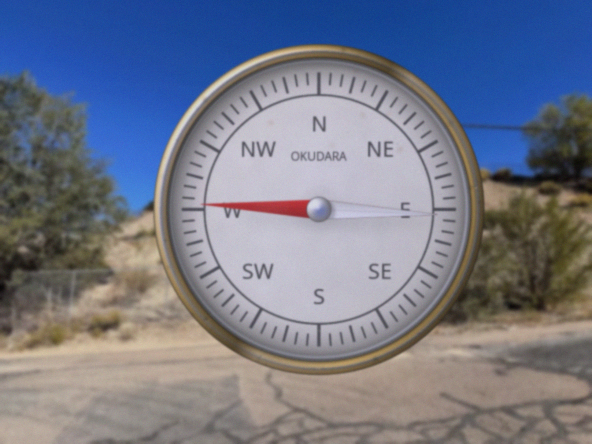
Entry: 272.5 (°)
